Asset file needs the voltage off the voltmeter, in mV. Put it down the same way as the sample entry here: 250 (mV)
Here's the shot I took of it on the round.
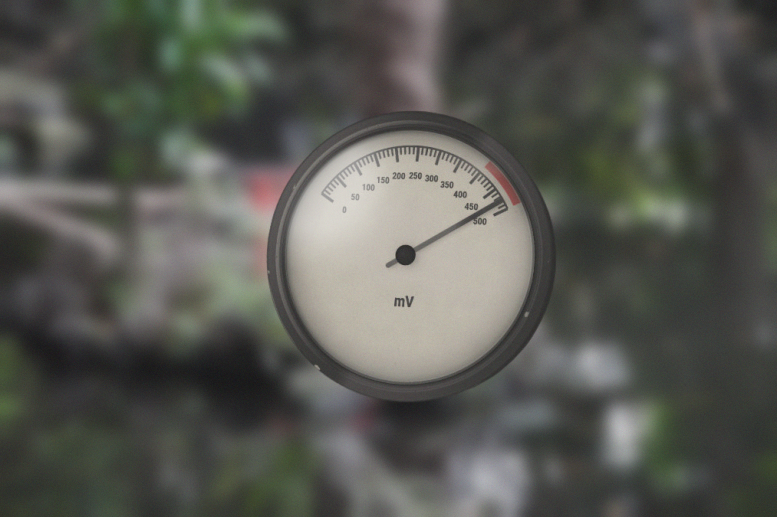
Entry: 480 (mV)
